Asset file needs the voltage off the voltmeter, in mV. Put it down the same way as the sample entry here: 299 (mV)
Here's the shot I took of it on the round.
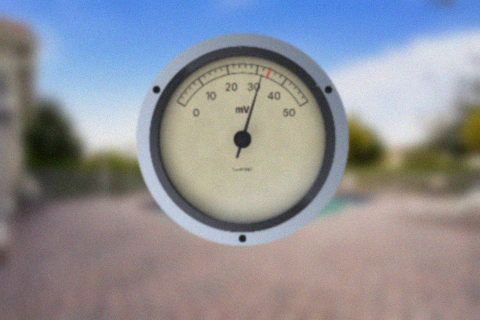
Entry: 32 (mV)
